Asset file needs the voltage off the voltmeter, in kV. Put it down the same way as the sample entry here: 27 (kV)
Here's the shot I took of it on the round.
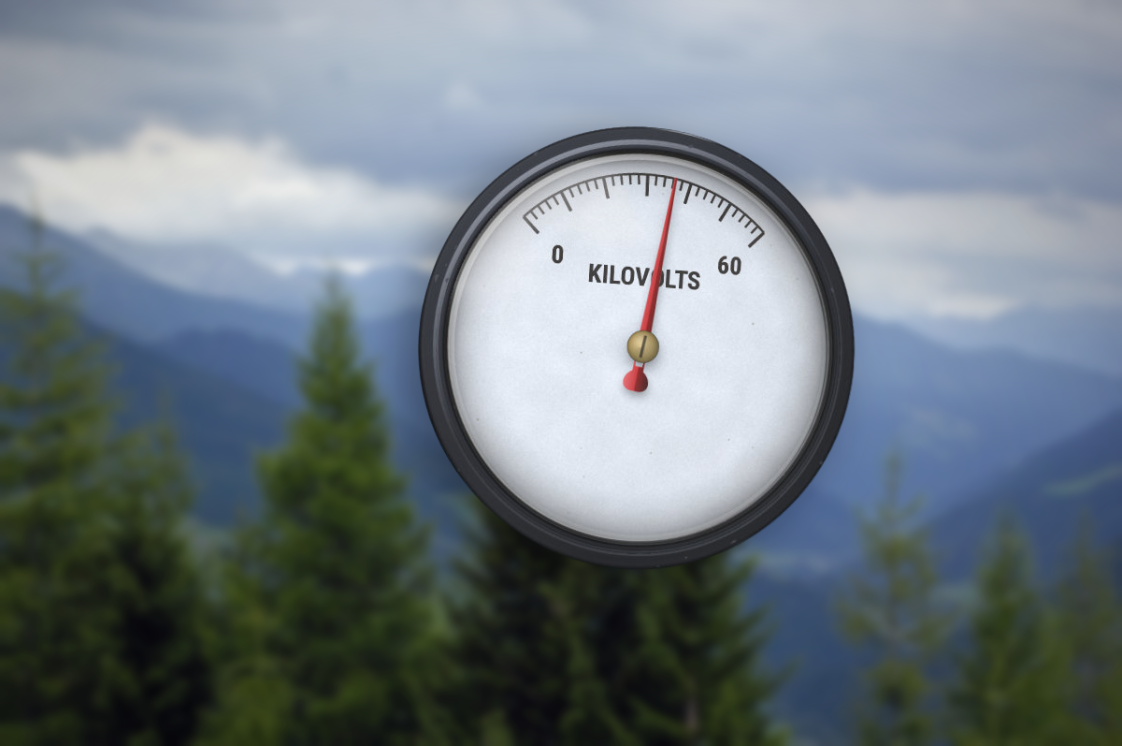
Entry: 36 (kV)
